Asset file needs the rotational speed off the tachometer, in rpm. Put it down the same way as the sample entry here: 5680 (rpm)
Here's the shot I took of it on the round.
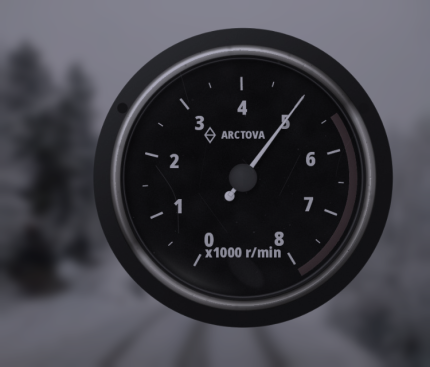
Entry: 5000 (rpm)
